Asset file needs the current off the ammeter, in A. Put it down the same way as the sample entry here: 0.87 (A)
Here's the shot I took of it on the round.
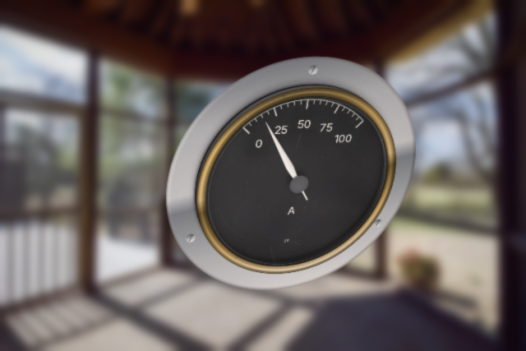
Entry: 15 (A)
